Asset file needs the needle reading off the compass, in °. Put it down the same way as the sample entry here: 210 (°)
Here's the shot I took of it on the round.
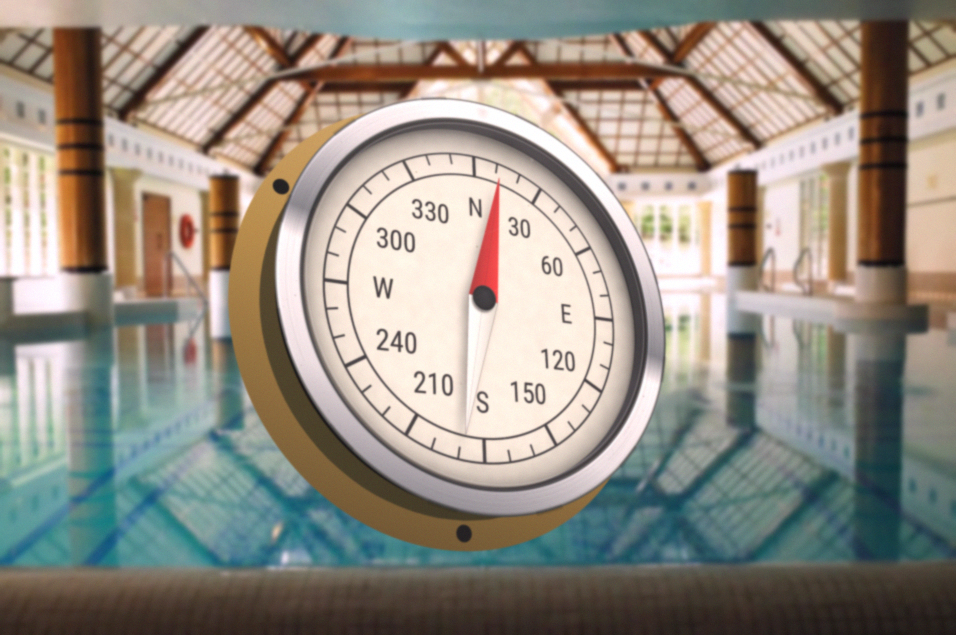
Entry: 10 (°)
